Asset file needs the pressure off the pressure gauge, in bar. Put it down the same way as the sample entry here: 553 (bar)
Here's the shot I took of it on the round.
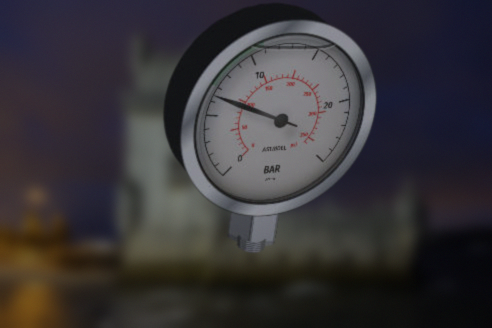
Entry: 6.5 (bar)
